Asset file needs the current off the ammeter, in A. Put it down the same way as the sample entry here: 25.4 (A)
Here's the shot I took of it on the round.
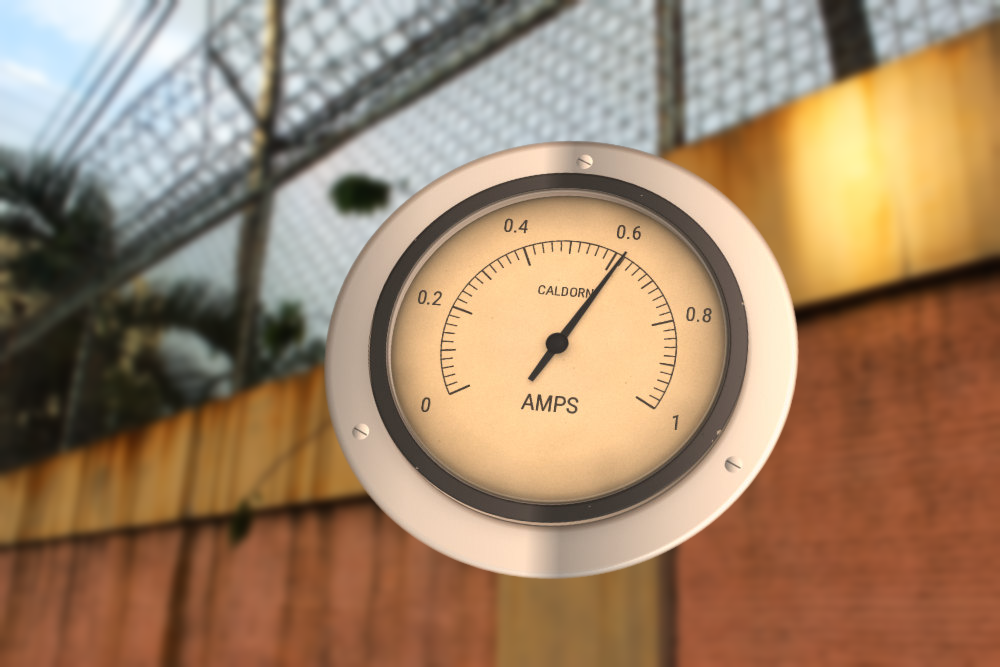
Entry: 0.62 (A)
